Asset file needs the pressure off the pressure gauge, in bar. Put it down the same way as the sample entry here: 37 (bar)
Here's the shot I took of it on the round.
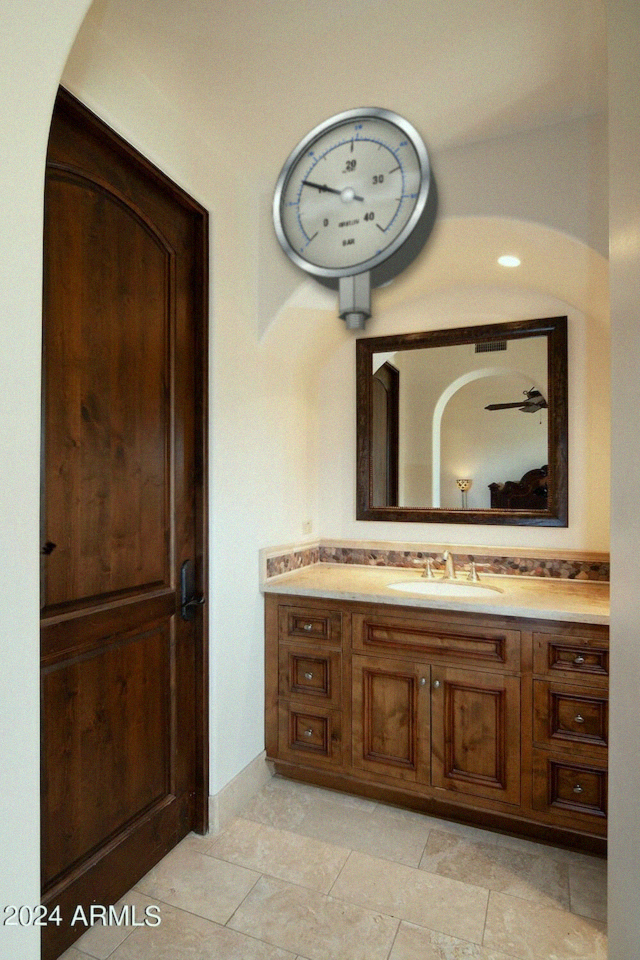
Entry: 10 (bar)
